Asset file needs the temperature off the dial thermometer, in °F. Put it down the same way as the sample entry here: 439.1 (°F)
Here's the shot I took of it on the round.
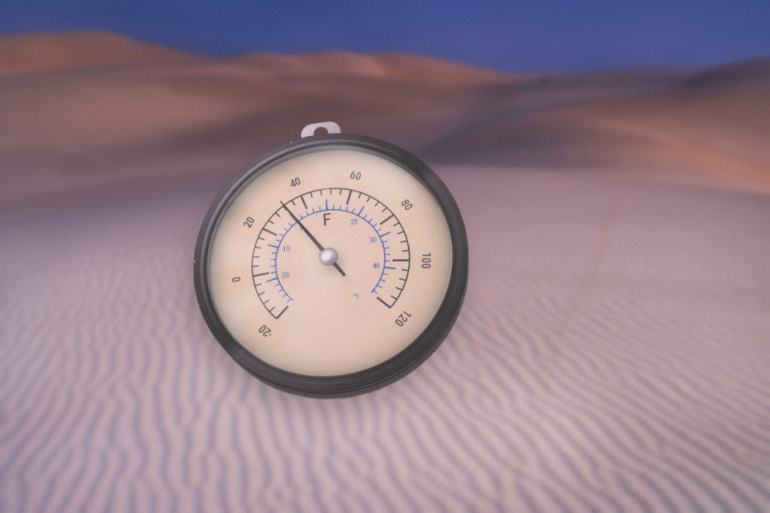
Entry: 32 (°F)
